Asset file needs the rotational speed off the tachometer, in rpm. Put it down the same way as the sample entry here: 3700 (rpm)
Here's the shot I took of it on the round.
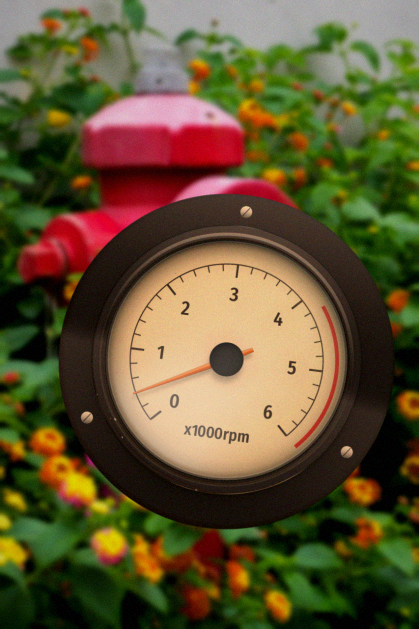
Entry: 400 (rpm)
